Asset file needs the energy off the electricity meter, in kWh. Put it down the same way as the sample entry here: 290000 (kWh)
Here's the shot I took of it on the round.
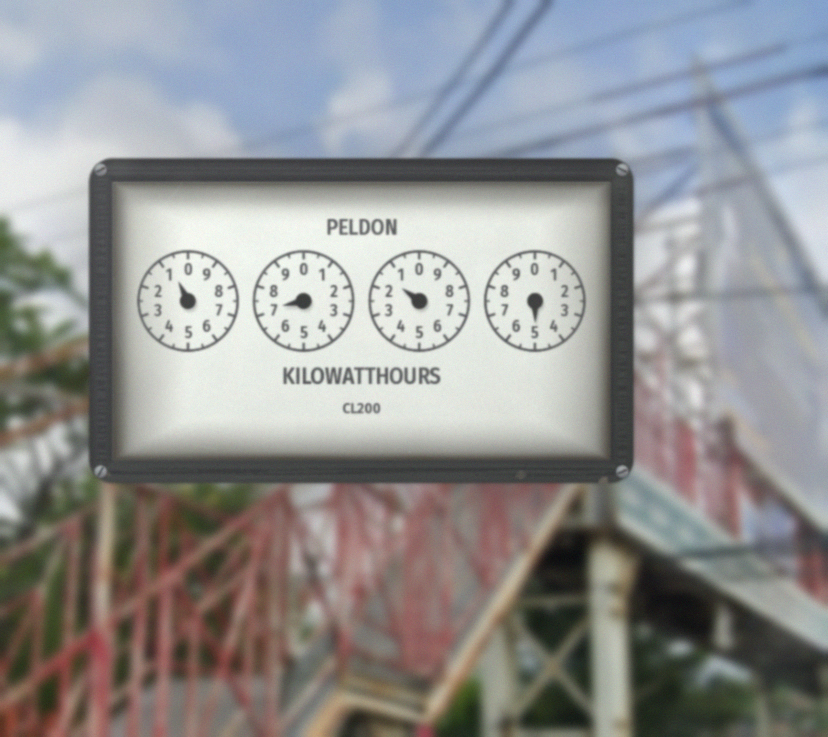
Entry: 715 (kWh)
